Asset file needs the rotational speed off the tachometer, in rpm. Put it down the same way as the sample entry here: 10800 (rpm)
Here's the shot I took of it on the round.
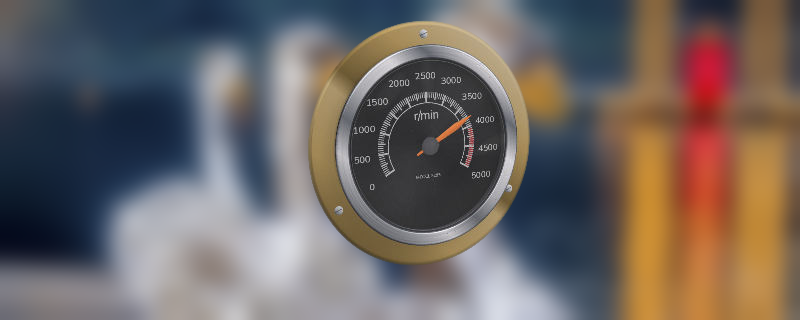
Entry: 3750 (rpm)
